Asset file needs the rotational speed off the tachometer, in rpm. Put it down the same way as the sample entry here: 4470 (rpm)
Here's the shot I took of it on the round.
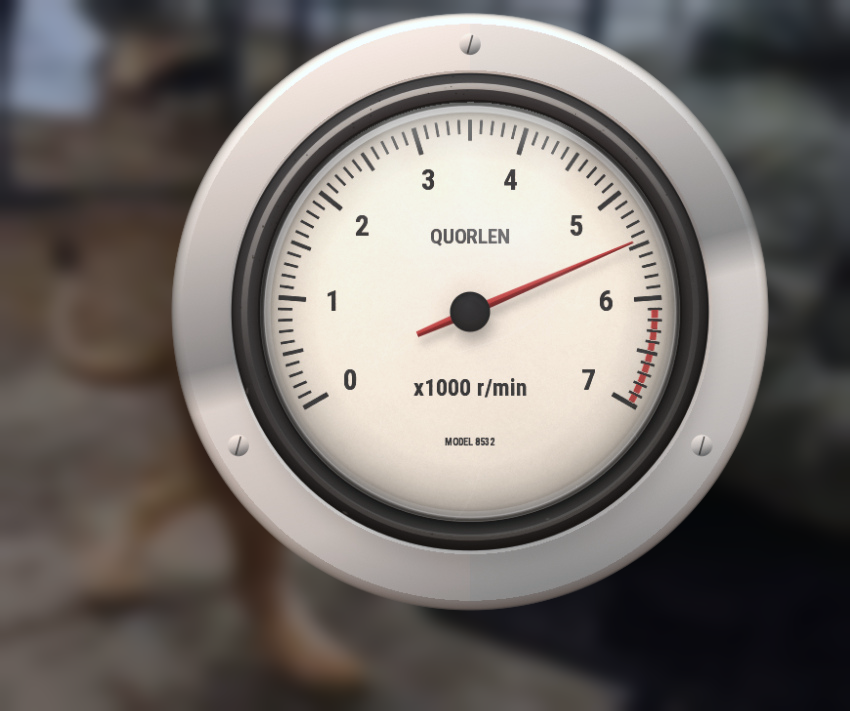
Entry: 5450 (rpm)
